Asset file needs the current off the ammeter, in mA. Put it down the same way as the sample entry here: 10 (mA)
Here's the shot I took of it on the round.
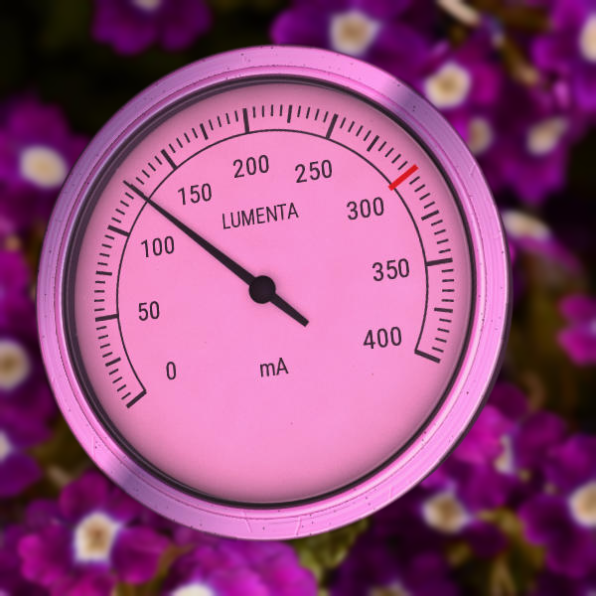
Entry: 125 (mA)
